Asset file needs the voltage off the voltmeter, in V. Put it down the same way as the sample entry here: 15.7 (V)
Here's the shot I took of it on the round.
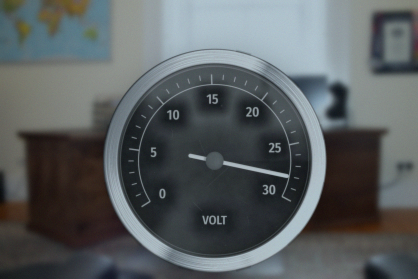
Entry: 28 (V)
